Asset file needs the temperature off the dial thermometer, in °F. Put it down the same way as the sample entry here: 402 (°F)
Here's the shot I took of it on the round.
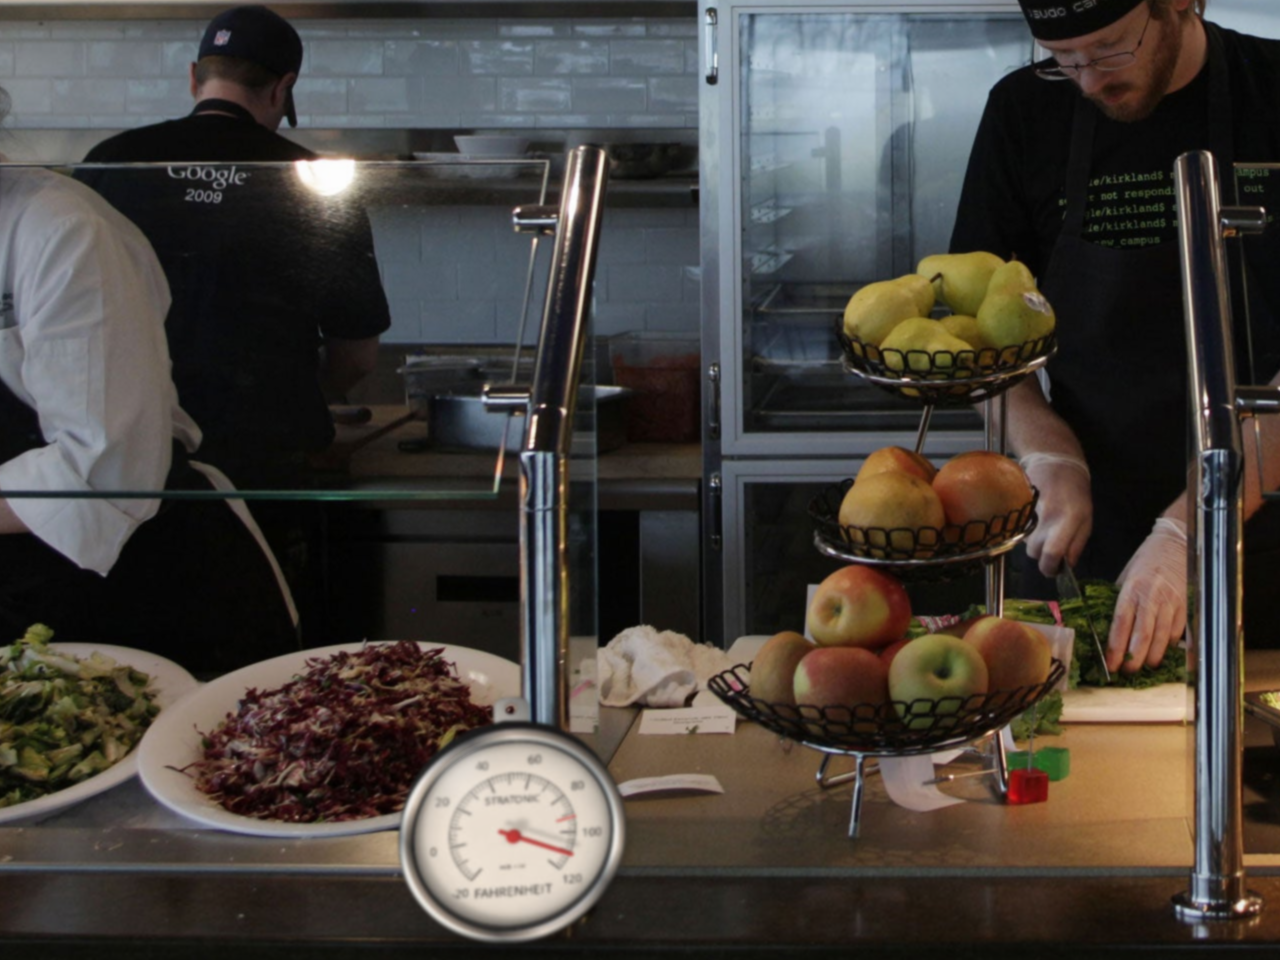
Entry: 110 (°F)
